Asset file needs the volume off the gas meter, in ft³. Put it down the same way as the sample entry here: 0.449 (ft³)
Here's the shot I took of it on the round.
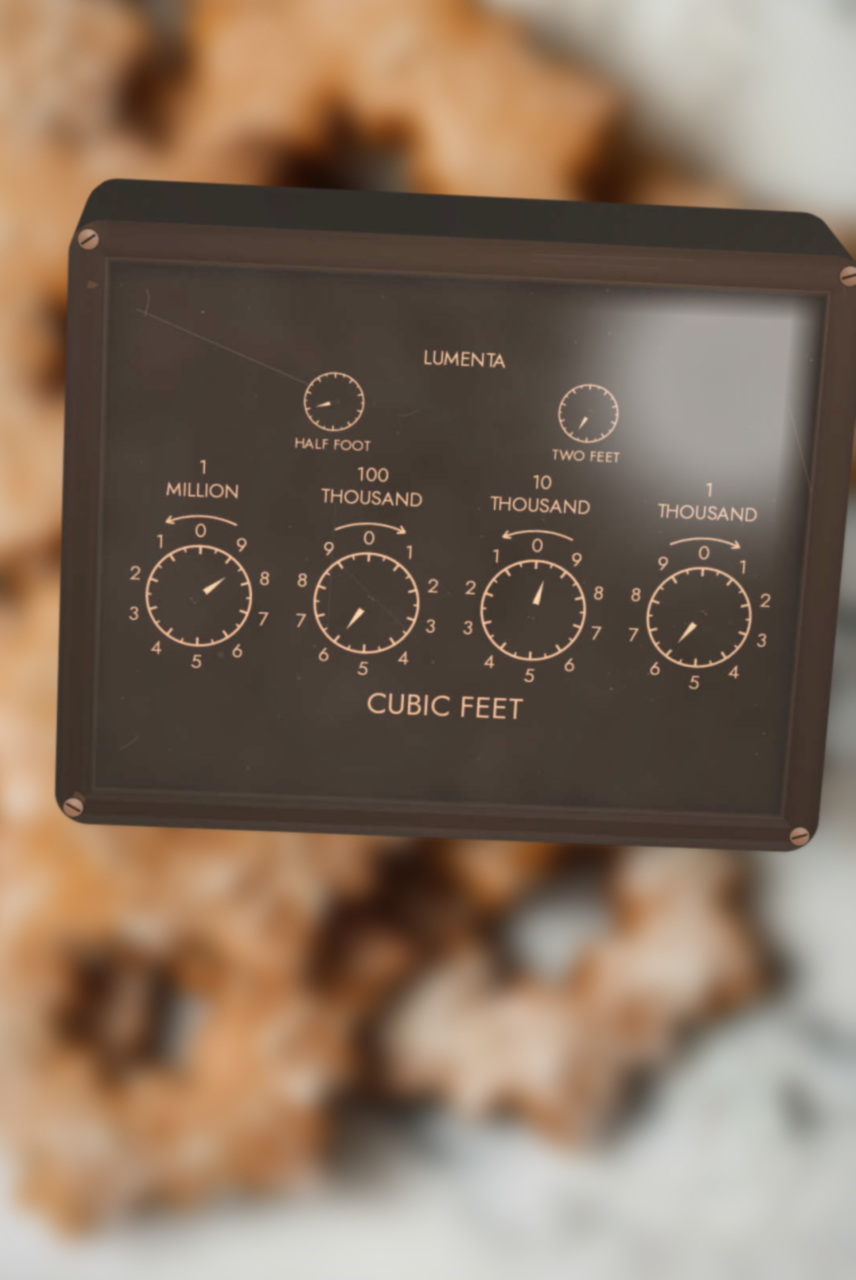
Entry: 859600 (ft³)
